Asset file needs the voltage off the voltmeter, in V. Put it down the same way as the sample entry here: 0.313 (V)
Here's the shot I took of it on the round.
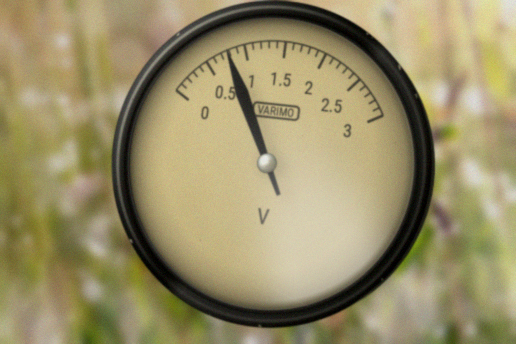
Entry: 0.8 (V)
